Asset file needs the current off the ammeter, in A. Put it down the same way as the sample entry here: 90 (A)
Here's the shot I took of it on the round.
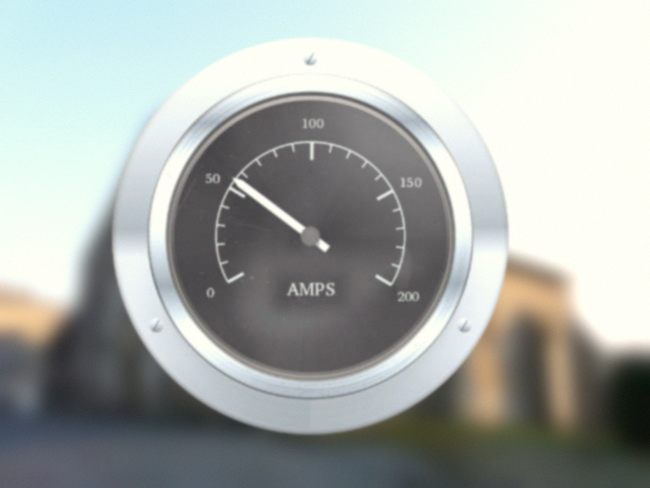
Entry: 55 (A)
